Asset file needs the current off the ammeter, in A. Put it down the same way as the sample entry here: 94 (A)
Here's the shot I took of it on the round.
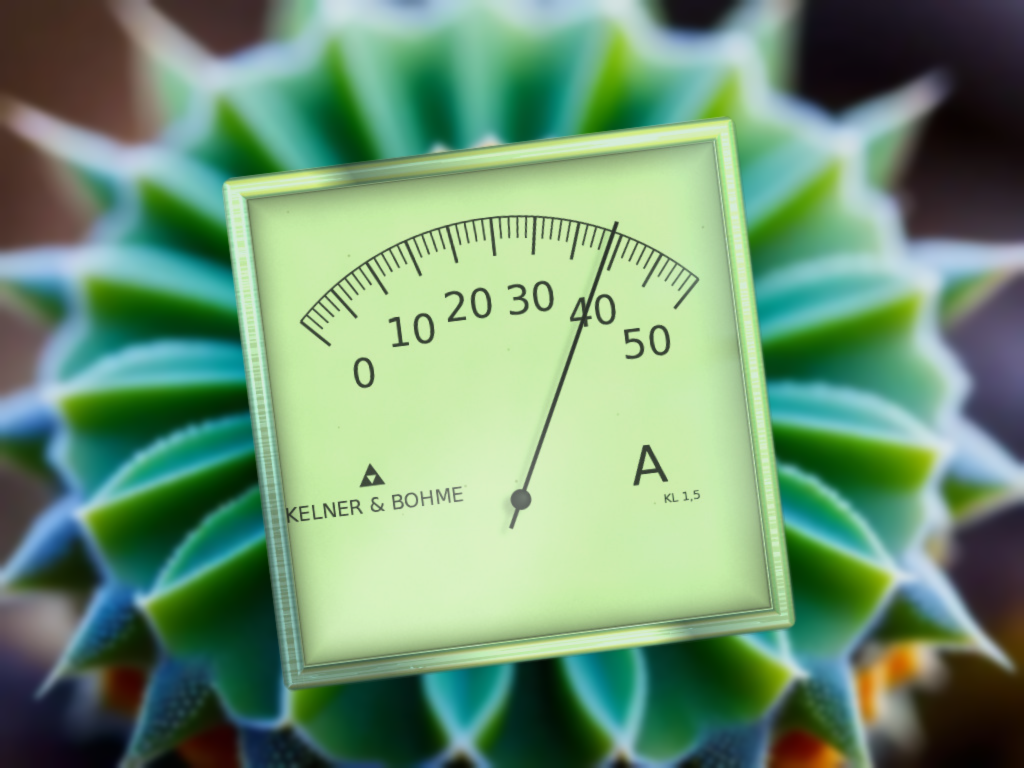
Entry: 39 (A)
